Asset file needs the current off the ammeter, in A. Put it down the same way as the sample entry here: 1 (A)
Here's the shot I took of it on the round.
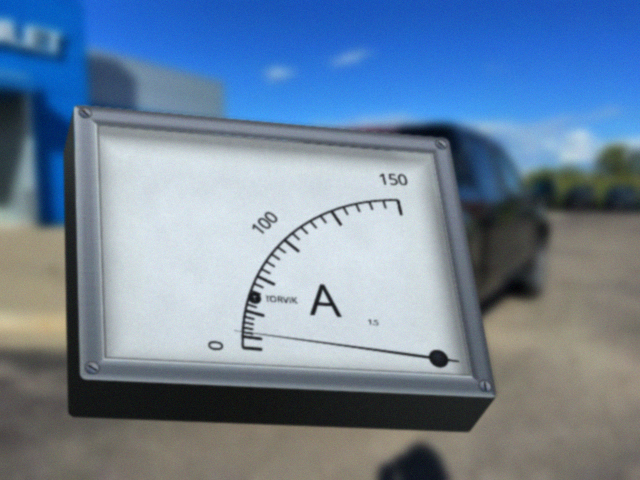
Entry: 25 (A)
